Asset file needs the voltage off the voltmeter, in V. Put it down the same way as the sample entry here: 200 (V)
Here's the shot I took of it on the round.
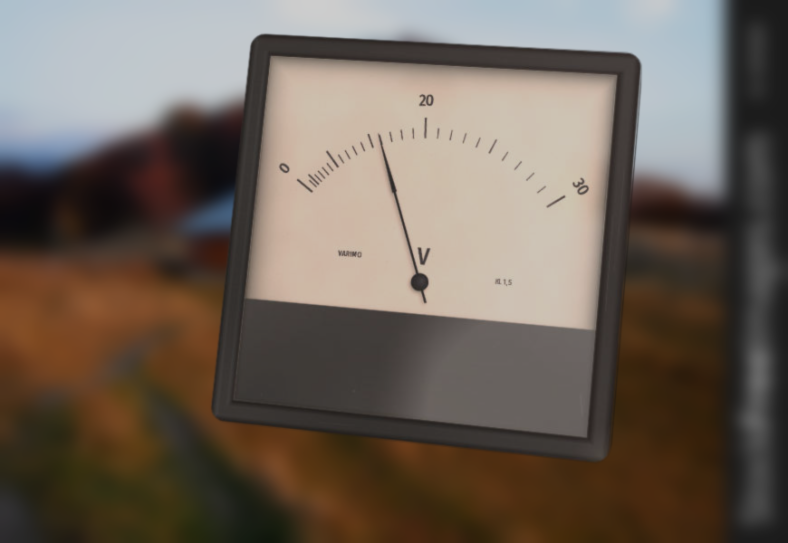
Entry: 16 (V)
